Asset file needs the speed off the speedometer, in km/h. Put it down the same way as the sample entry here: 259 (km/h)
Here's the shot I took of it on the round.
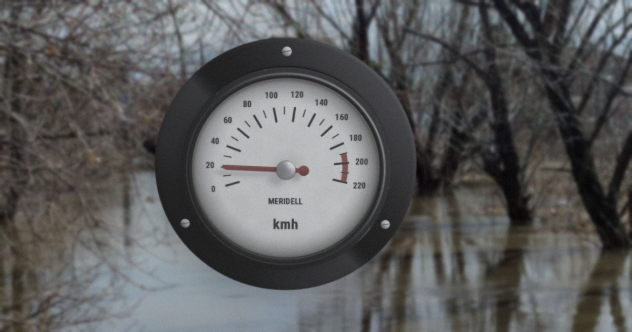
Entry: 20 (km/h)
